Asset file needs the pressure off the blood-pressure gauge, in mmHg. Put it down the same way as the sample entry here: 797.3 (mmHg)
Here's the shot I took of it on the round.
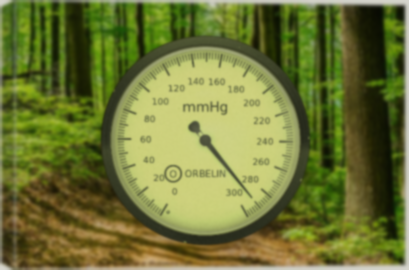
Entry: 290 (mmHg)
